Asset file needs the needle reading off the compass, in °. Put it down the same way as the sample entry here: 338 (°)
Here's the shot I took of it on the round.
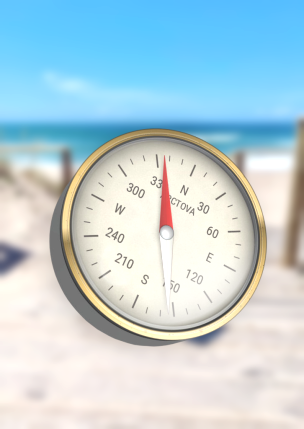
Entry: 335 (°)
